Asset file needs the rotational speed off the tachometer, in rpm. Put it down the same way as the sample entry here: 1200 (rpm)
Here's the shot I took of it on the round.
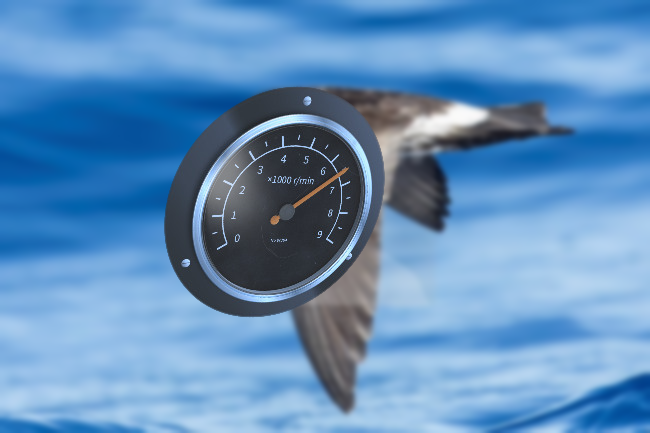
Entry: 6500 (rpm)
